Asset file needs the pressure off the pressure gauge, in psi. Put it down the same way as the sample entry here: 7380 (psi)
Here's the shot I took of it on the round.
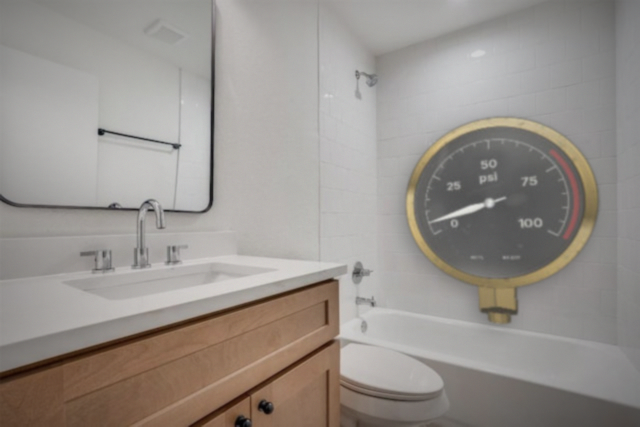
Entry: 5 (psi)
